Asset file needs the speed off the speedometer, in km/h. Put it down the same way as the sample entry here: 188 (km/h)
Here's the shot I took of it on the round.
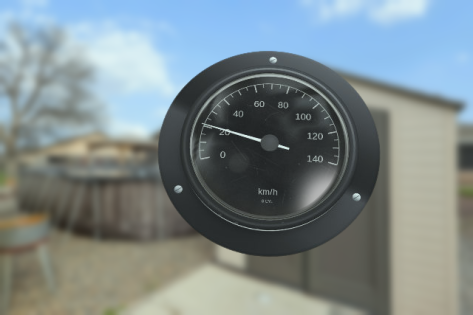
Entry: 20 (km/h)
